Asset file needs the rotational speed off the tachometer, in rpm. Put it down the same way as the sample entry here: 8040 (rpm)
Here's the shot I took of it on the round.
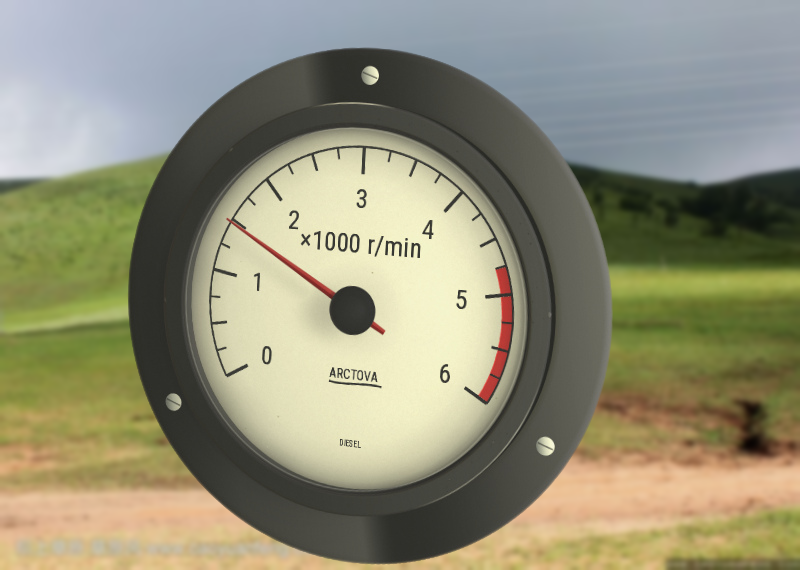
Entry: 1500 (rpm)
